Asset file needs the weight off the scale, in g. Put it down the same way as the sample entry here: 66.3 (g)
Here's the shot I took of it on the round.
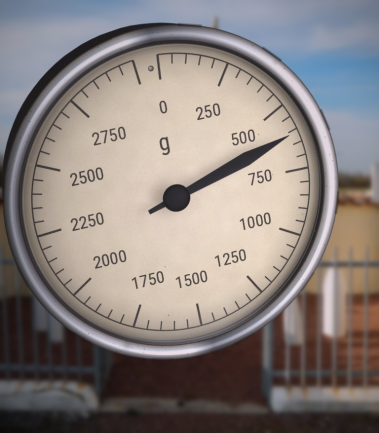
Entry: 600 (g)
